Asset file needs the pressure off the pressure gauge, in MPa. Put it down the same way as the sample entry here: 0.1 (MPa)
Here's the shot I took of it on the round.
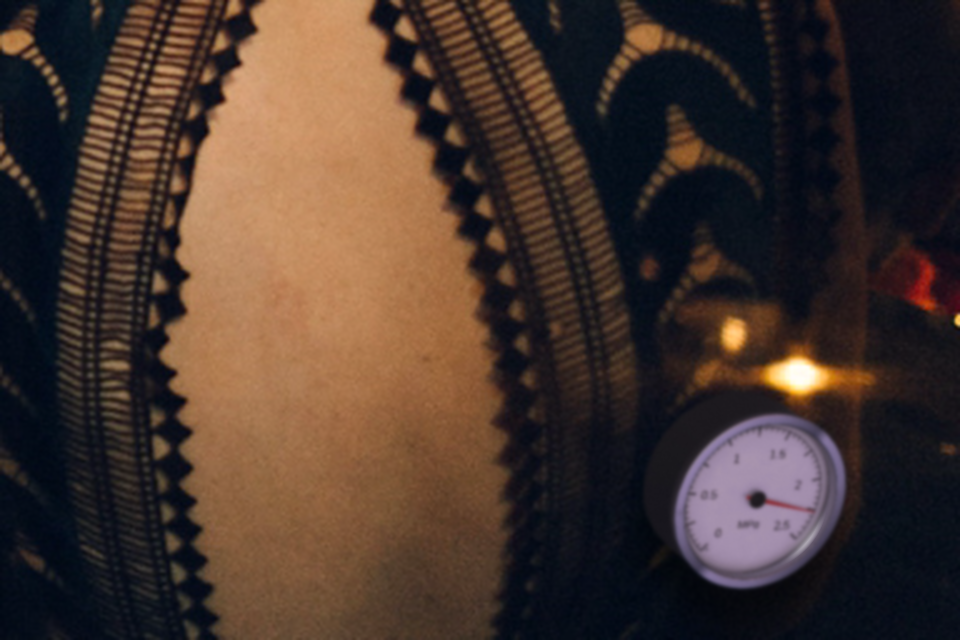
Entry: 2.25 (MPa)
